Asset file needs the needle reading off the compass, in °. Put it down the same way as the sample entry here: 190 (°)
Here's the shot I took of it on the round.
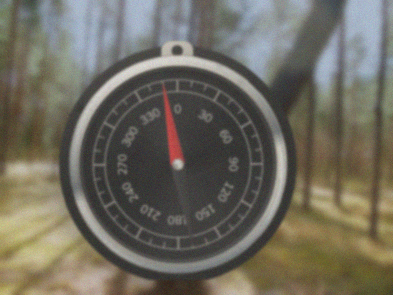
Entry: 350 (°)
